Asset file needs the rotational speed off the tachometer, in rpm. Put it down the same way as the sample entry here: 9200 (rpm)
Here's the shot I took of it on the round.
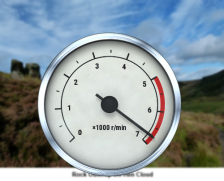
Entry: 6750 (rpm)
